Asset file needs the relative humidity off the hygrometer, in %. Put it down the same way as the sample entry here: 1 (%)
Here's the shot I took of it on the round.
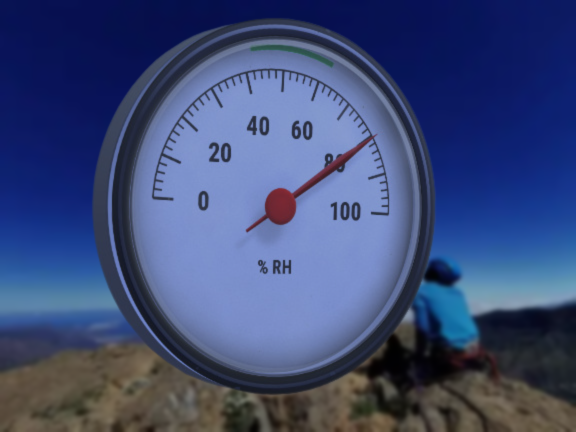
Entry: 80 (%)
